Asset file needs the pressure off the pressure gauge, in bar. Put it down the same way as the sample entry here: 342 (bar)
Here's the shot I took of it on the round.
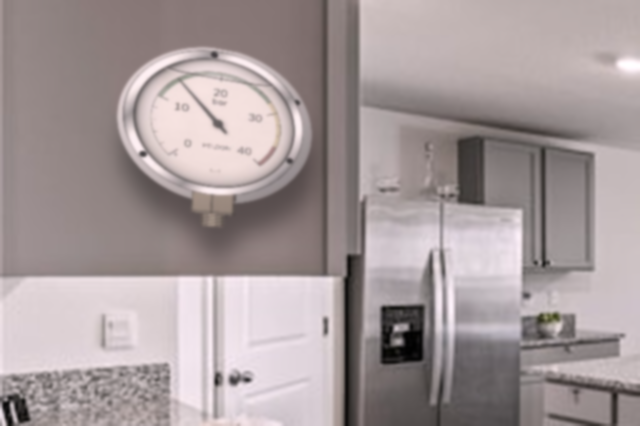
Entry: 14 (bar)
